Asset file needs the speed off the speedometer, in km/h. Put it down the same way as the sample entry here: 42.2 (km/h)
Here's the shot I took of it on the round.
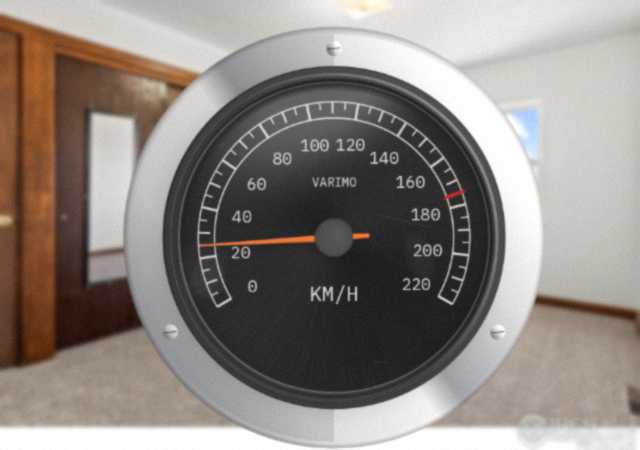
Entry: 25 (km/h)
